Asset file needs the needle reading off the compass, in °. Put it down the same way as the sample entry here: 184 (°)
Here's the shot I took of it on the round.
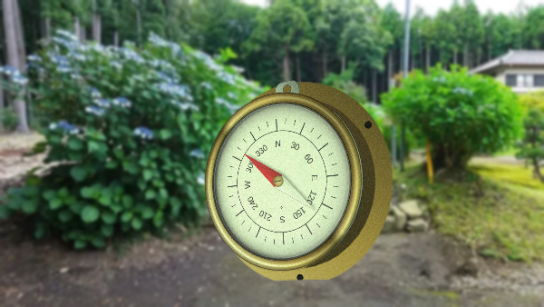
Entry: 310 (°)
